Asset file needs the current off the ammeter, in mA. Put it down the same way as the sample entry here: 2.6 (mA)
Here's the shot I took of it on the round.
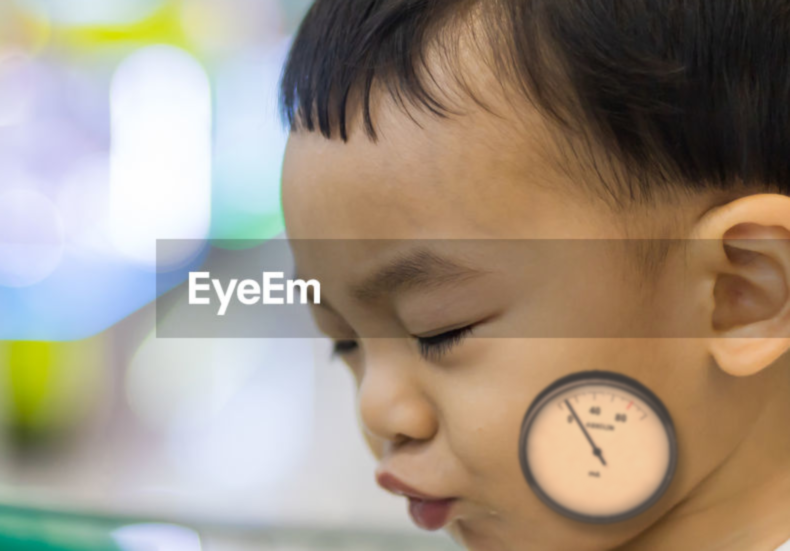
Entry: 10 (mA)
